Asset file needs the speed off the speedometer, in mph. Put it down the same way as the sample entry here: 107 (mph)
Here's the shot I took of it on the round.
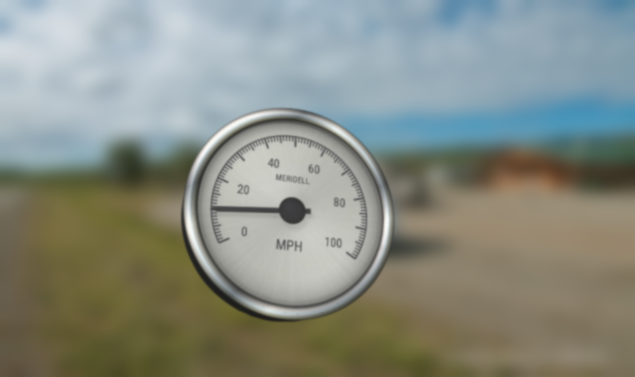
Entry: 10 (mph)
